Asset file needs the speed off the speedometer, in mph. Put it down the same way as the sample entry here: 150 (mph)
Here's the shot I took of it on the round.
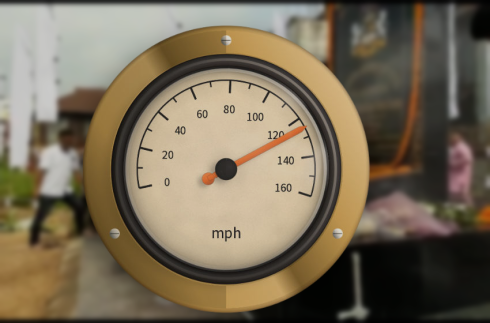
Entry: 125 (mph)
